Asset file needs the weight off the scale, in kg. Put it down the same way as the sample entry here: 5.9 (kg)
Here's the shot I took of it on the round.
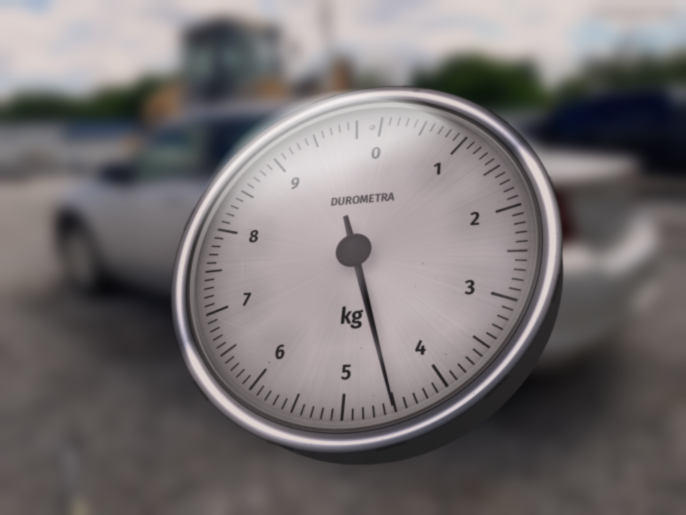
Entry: 4.5 (kg)
